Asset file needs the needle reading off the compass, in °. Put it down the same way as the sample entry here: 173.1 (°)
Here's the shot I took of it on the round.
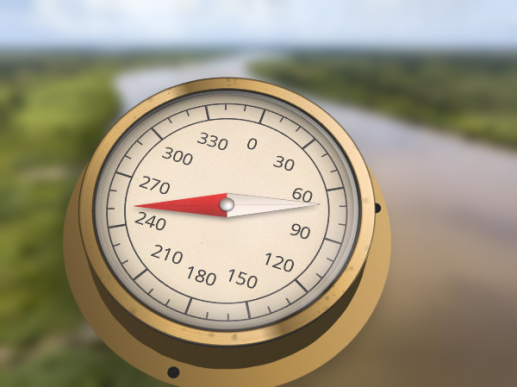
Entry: 250 (°)
